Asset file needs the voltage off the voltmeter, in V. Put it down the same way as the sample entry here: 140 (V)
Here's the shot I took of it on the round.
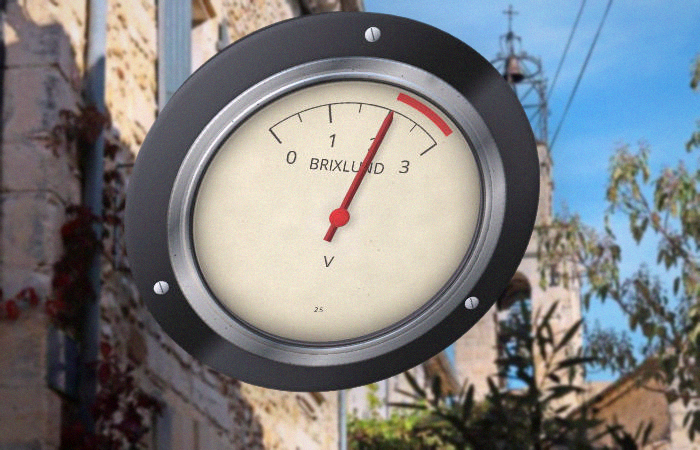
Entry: 2 (V)
